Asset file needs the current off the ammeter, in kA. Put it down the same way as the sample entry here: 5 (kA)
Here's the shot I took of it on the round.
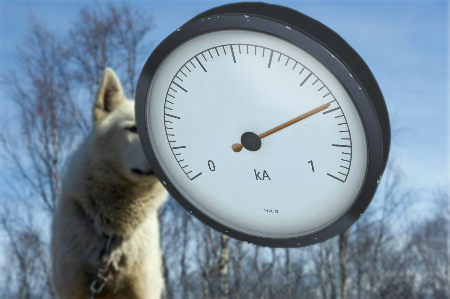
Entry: 0.78 (kA)
